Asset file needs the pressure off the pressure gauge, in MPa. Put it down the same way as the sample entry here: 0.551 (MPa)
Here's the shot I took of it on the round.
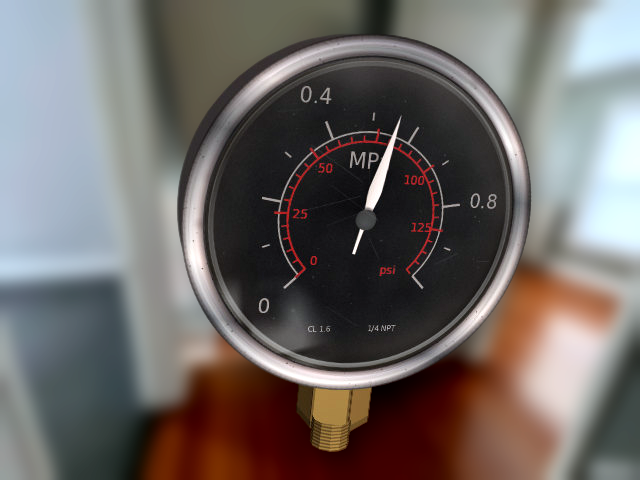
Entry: 0.55 (MPa)
